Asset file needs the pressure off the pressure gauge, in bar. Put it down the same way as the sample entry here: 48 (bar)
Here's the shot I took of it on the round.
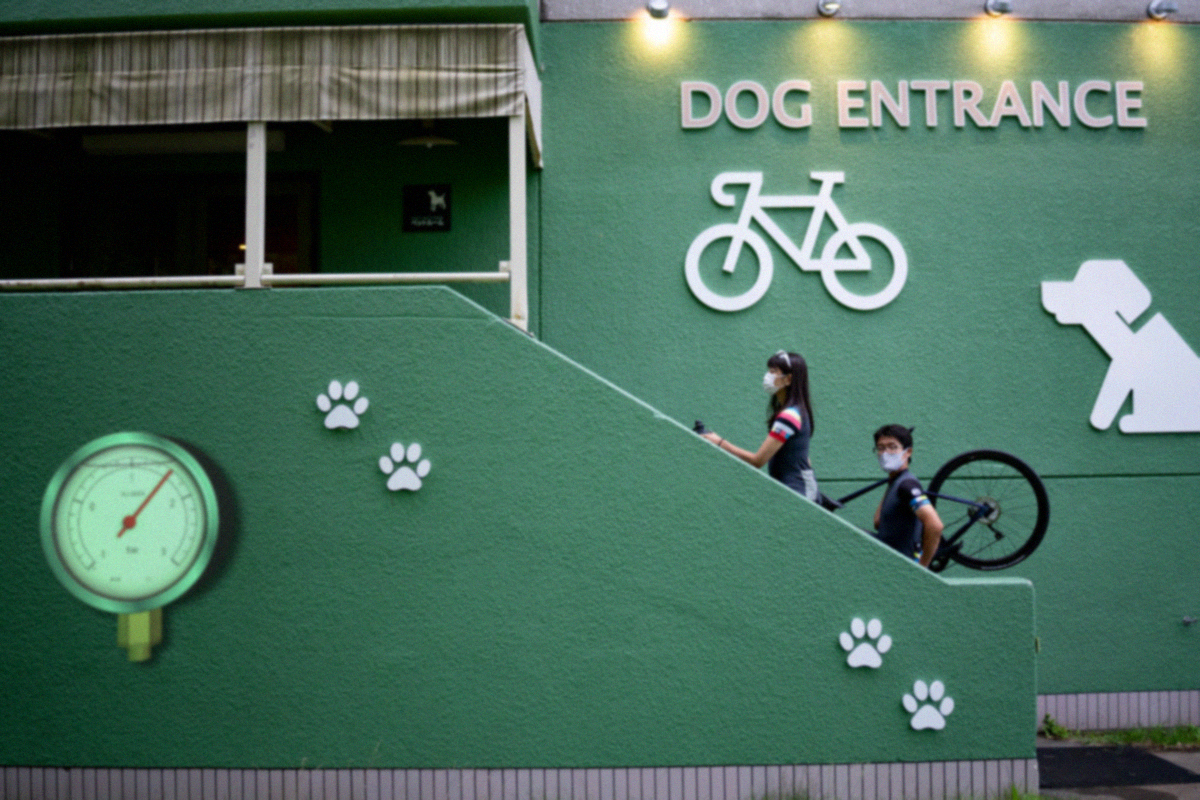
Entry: 1.6 (bar)
